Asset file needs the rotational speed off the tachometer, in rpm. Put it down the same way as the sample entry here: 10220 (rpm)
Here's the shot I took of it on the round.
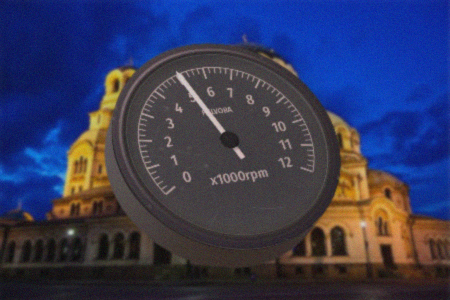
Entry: 5000 (rpm)
